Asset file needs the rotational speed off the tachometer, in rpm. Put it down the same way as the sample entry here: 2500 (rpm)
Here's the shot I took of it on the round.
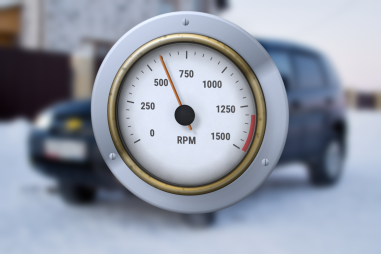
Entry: 600 (rpm)
